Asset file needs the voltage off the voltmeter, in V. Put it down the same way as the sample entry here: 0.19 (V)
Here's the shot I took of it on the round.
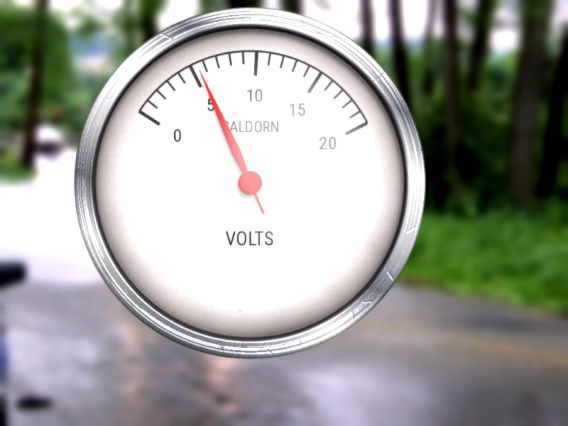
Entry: 5.5 (V)
